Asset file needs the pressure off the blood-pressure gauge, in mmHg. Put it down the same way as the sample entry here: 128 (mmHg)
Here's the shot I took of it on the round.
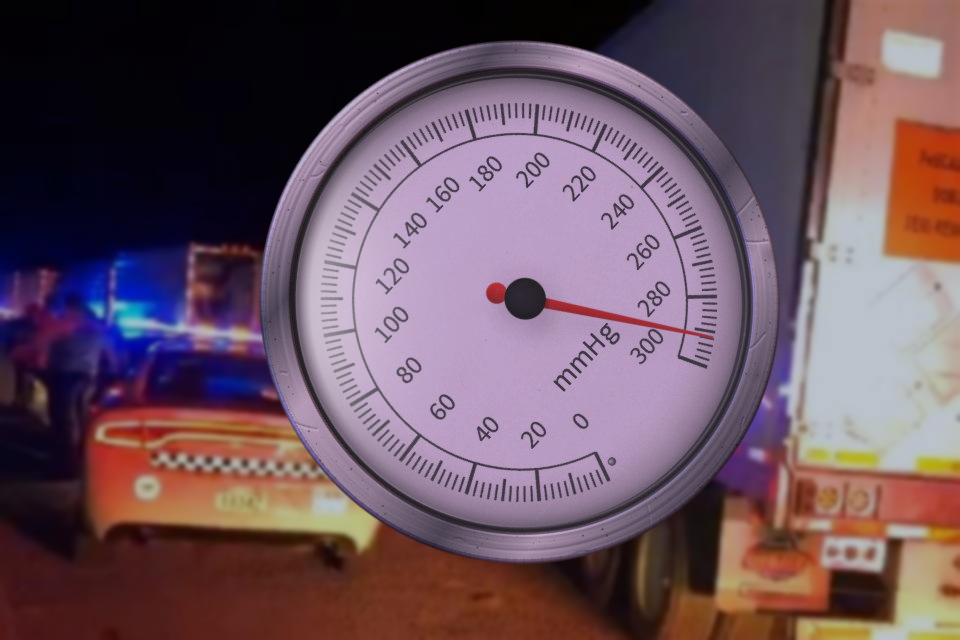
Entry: 292 (mmHg)
